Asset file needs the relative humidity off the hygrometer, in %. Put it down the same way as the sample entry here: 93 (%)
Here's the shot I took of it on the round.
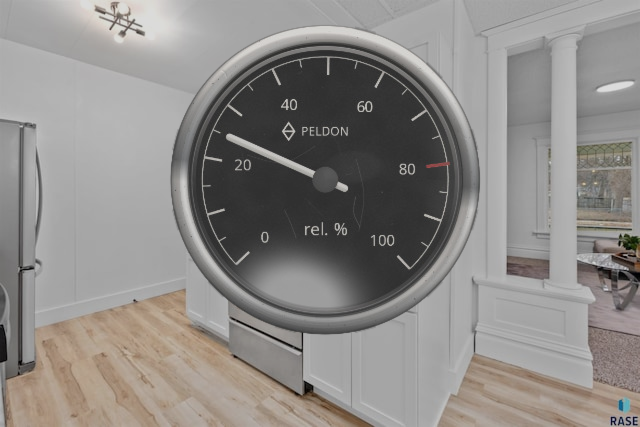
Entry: 25 (%)
